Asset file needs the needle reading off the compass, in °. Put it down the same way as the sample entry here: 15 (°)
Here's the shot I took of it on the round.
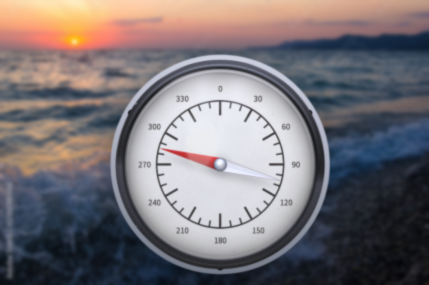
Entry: 285 (°)
